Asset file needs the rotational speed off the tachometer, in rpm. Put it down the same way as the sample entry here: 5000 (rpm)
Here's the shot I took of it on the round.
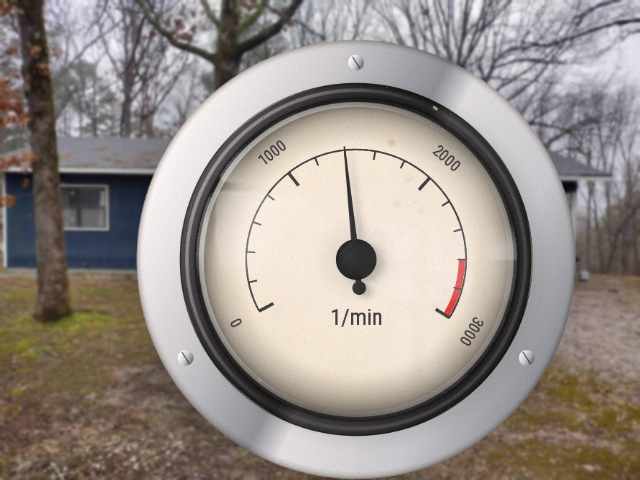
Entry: 1400 (rpm)
